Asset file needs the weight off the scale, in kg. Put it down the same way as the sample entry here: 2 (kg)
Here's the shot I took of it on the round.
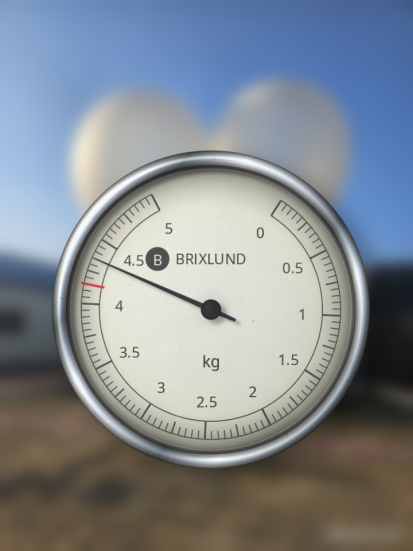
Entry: 4.35 (kg)
